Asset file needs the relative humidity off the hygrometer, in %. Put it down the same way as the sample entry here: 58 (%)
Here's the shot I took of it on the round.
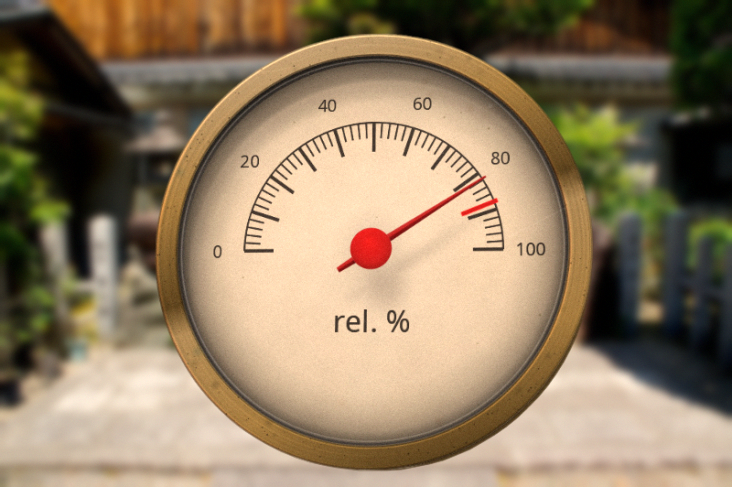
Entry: 82 (%)
